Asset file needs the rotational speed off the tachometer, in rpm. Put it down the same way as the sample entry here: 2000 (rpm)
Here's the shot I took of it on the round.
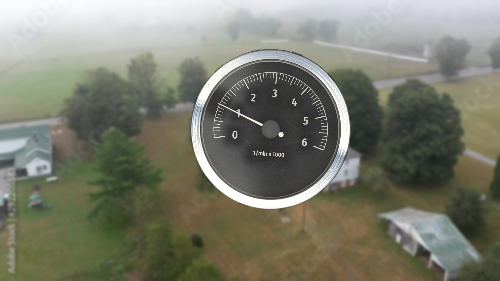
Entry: 1000 (rpm)
